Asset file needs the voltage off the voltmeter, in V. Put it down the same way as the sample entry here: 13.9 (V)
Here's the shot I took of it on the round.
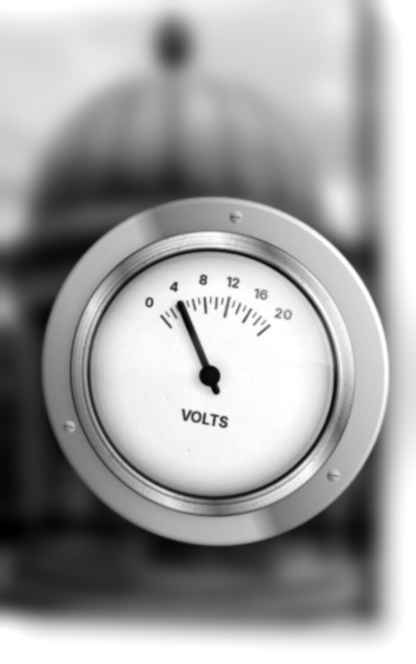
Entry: 4 (V)
